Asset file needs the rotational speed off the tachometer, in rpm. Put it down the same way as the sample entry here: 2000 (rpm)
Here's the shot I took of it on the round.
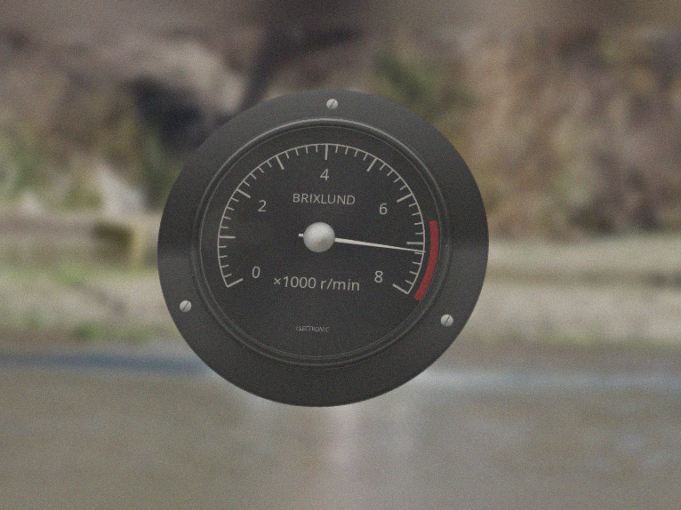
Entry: 7200 (rpm)
